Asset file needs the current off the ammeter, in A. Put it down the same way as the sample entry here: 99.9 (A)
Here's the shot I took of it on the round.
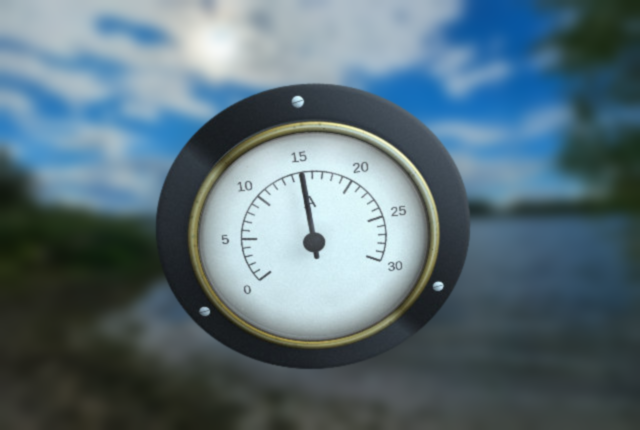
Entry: 15 (A)
